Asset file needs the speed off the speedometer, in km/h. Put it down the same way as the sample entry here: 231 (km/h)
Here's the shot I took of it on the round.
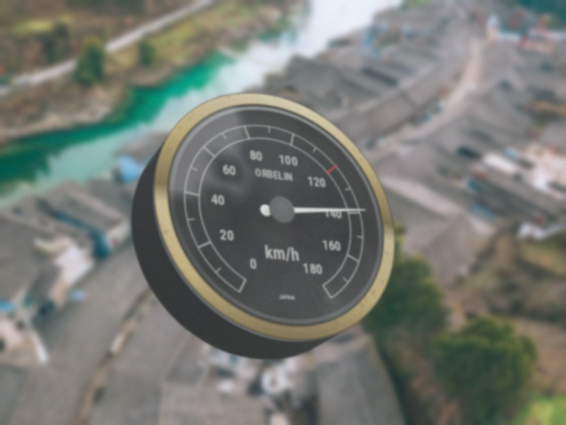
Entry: 140 (km/h)
